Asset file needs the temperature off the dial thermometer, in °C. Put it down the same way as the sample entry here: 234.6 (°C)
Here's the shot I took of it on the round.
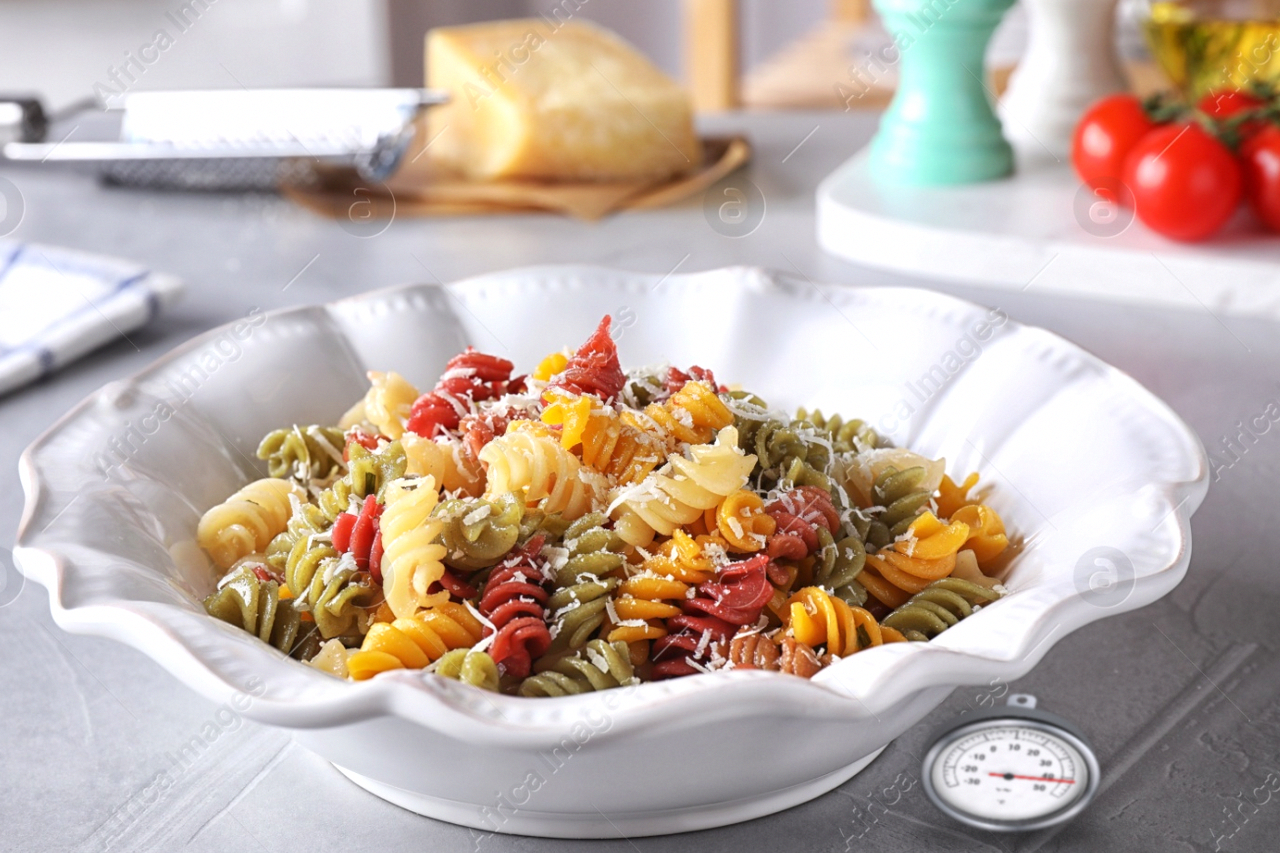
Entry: 40 (°C)
